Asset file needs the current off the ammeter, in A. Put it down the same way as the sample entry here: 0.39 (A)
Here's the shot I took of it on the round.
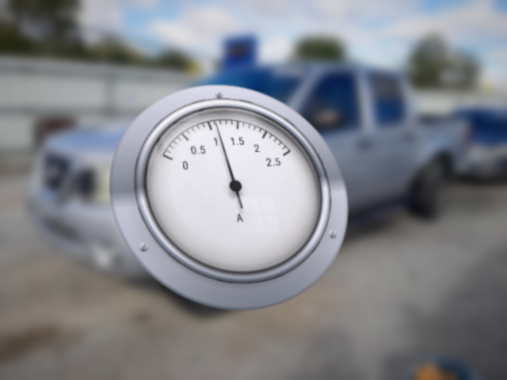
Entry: 1.1 (A)
